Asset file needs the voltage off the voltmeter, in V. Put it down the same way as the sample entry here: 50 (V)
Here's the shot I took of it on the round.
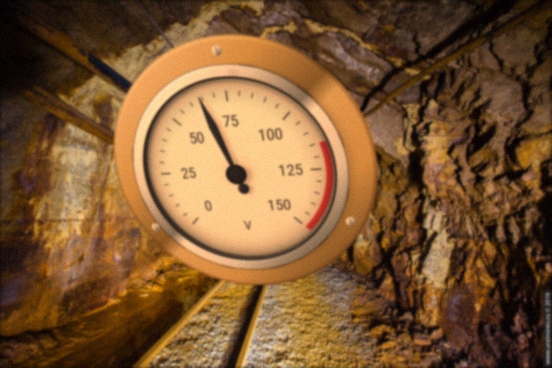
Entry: 65 (V)
